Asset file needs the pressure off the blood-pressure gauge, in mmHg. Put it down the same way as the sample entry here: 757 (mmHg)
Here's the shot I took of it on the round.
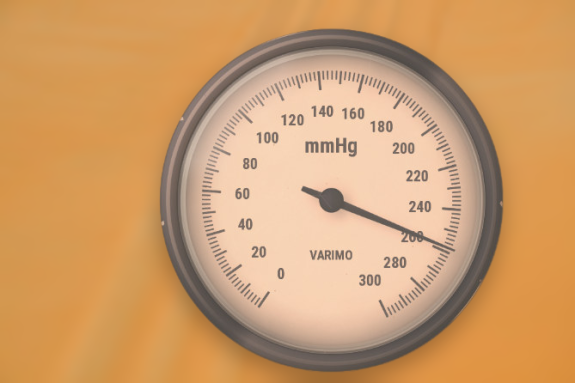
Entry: 258 (mmHg)
